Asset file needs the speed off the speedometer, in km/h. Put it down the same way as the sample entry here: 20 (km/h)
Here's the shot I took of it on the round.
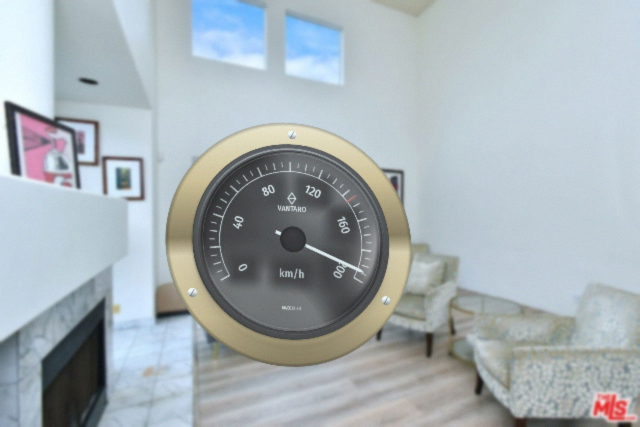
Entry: 195 (km/h)
